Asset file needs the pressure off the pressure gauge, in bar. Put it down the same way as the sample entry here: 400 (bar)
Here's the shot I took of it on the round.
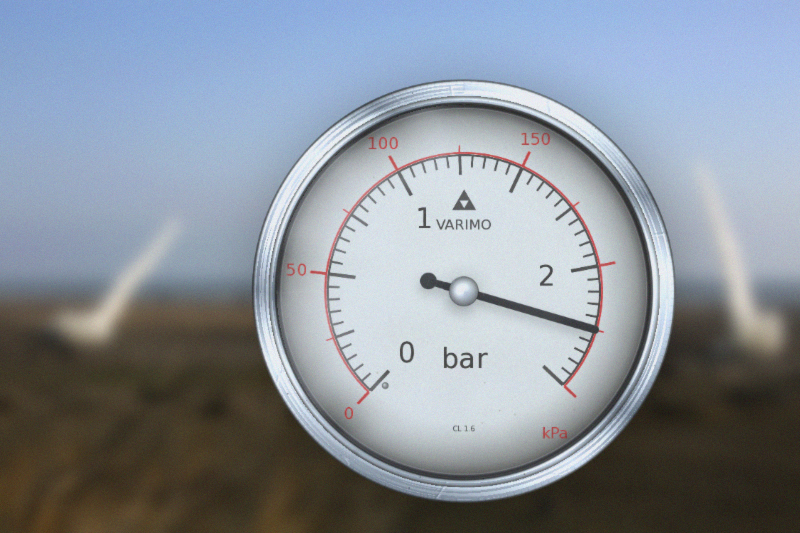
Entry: 2.25 (bar)
